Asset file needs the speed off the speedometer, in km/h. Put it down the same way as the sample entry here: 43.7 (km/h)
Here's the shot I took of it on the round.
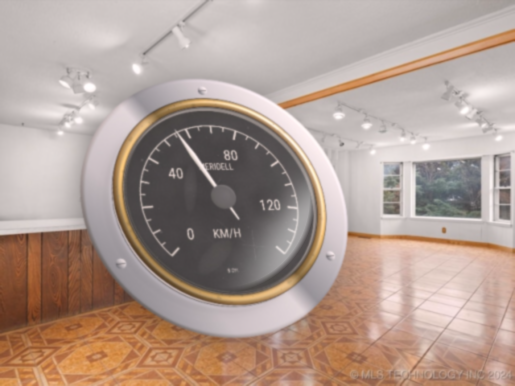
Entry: 55 (km/h)
